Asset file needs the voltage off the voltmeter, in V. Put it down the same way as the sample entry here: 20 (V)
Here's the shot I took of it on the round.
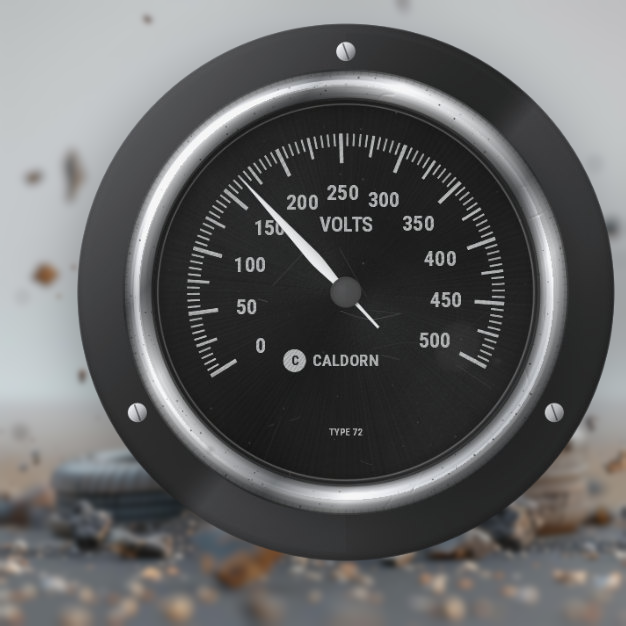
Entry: 165 (V)
